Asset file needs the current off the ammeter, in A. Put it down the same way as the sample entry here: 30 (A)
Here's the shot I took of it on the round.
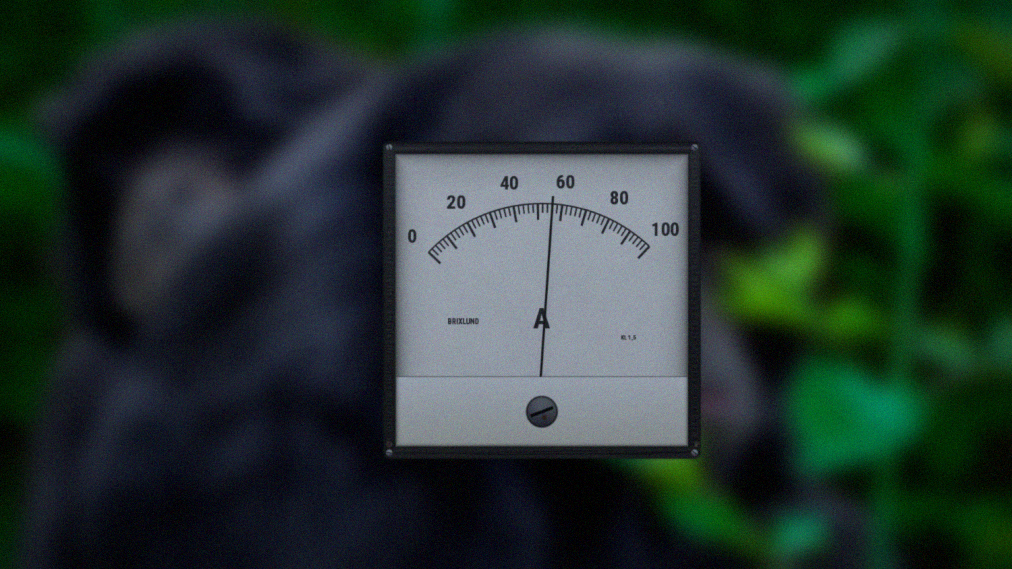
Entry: 56 (A)
